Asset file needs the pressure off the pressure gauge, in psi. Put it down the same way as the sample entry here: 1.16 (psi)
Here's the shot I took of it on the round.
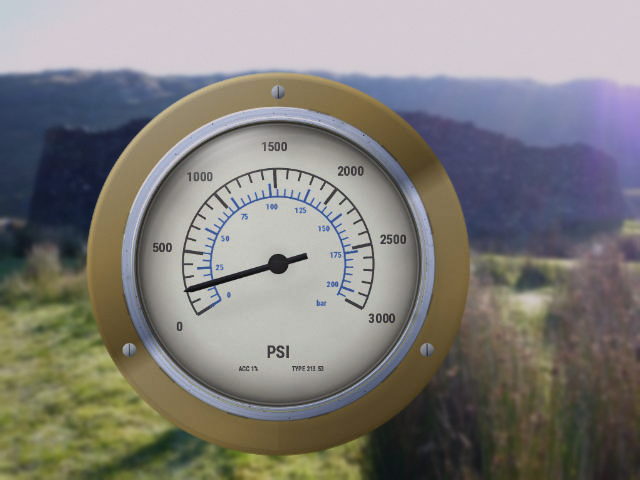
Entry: 200 (psi)
